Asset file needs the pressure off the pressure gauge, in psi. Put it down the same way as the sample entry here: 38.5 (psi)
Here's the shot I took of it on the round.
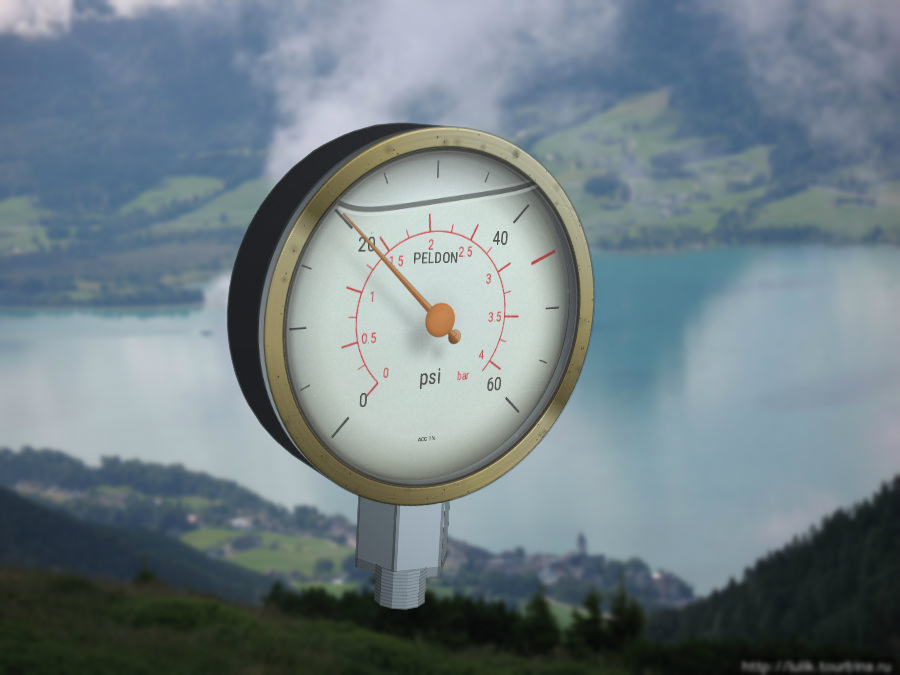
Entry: 20 (psi)
